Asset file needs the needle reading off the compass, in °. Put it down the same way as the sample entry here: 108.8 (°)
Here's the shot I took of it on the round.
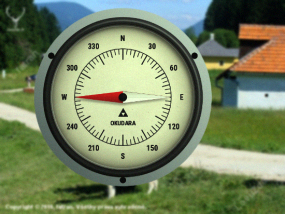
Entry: 270 (°)
